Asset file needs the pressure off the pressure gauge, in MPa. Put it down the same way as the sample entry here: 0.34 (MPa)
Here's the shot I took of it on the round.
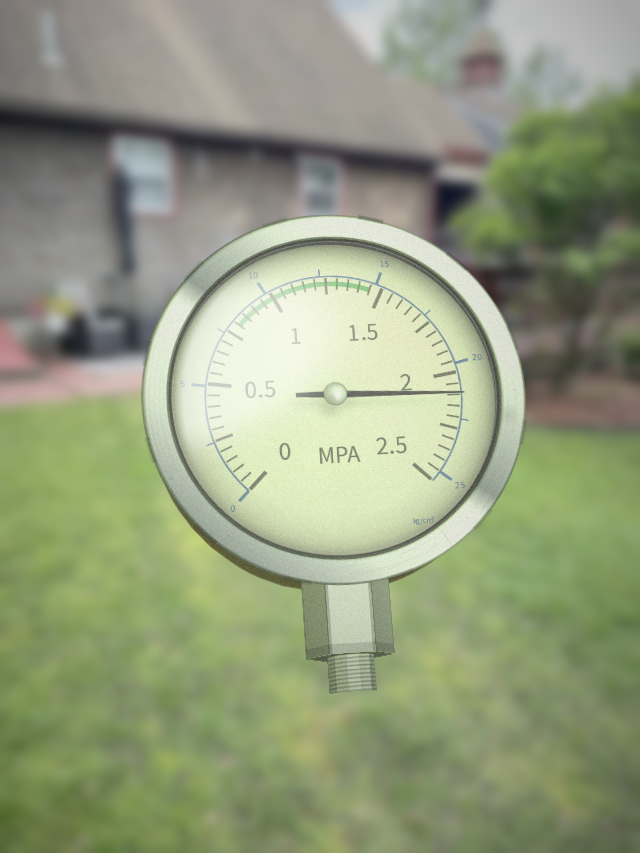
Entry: 2.1 (MPa)
